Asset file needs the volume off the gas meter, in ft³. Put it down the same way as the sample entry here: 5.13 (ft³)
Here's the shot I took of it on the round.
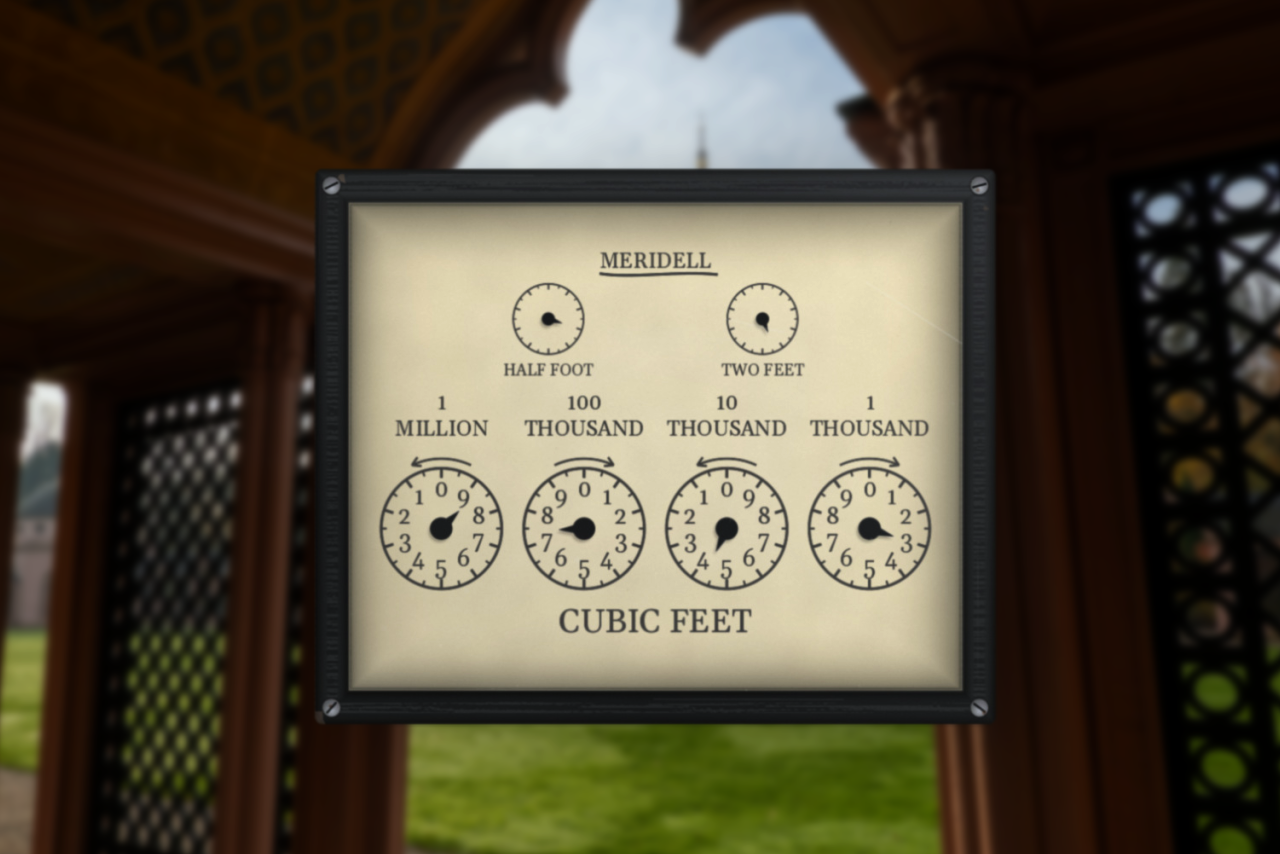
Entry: 874300 (ft³)
